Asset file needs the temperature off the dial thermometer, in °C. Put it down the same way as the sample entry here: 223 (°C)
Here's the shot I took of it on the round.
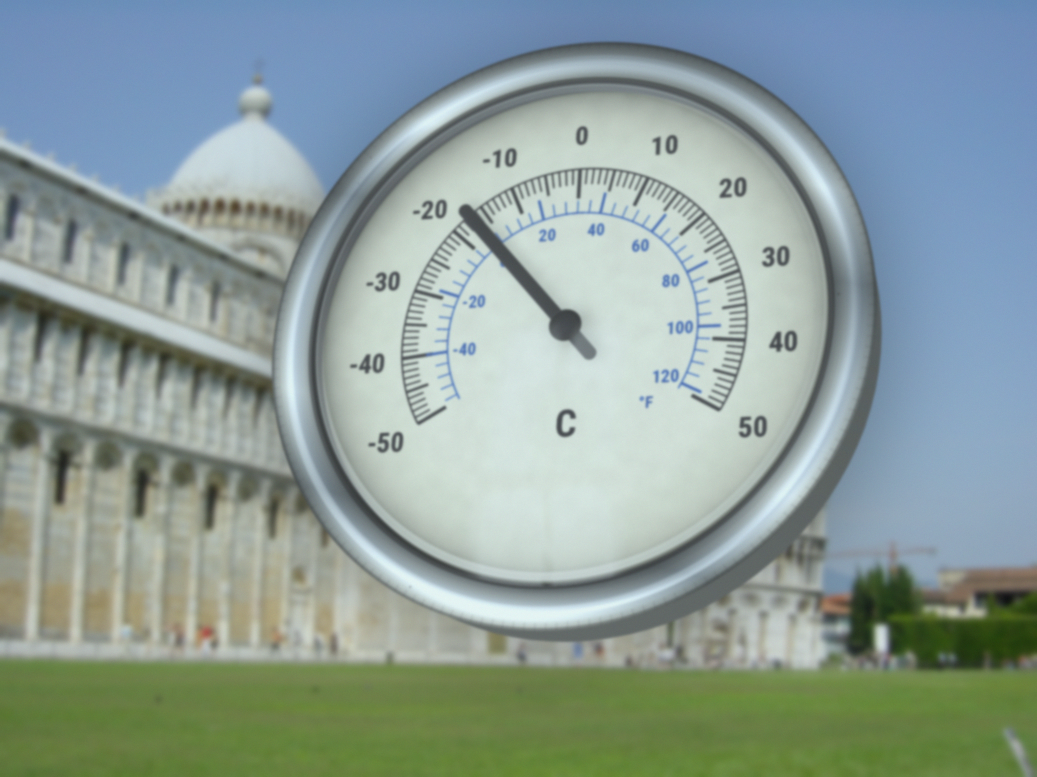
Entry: -17 (°C)
